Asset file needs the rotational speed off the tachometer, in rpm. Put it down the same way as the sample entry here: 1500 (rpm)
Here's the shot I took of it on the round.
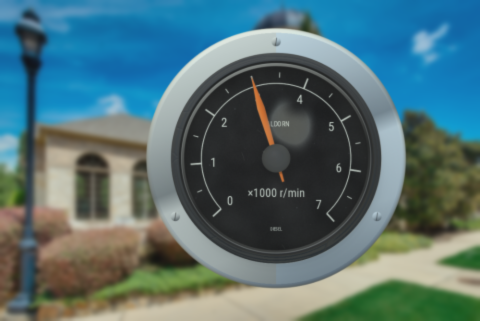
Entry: 3000 (rpm)
